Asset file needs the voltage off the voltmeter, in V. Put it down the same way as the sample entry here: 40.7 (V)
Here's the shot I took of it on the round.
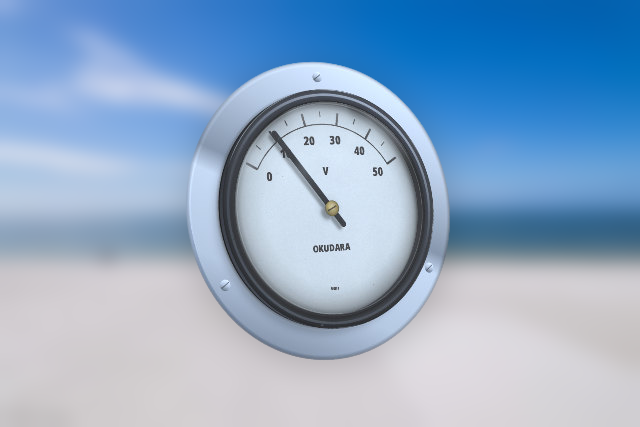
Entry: 10 (V)
